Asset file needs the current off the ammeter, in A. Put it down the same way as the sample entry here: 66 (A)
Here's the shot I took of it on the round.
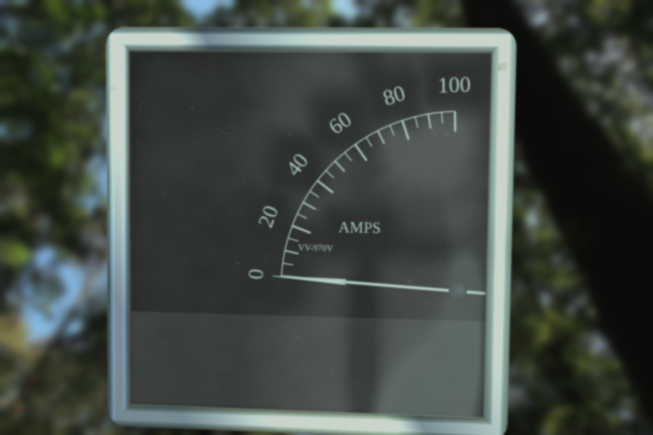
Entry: 0 (A)
